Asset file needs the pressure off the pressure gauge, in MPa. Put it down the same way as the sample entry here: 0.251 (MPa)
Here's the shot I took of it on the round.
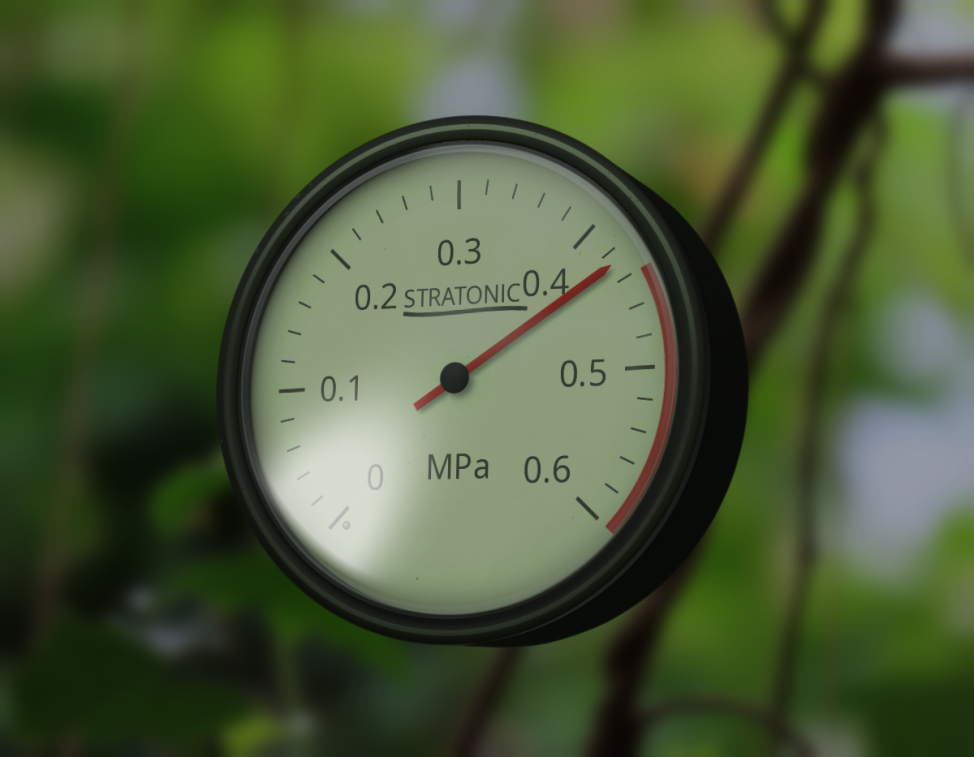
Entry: 0.43 (MPa)
